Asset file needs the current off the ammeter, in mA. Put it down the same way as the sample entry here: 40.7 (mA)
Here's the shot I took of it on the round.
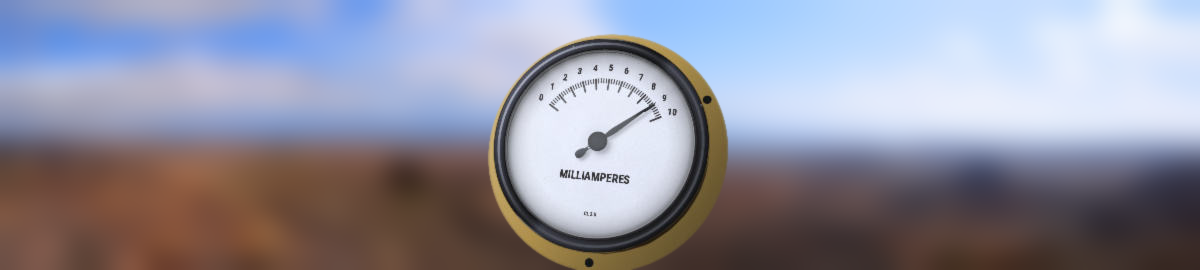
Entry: 9 (mA)
